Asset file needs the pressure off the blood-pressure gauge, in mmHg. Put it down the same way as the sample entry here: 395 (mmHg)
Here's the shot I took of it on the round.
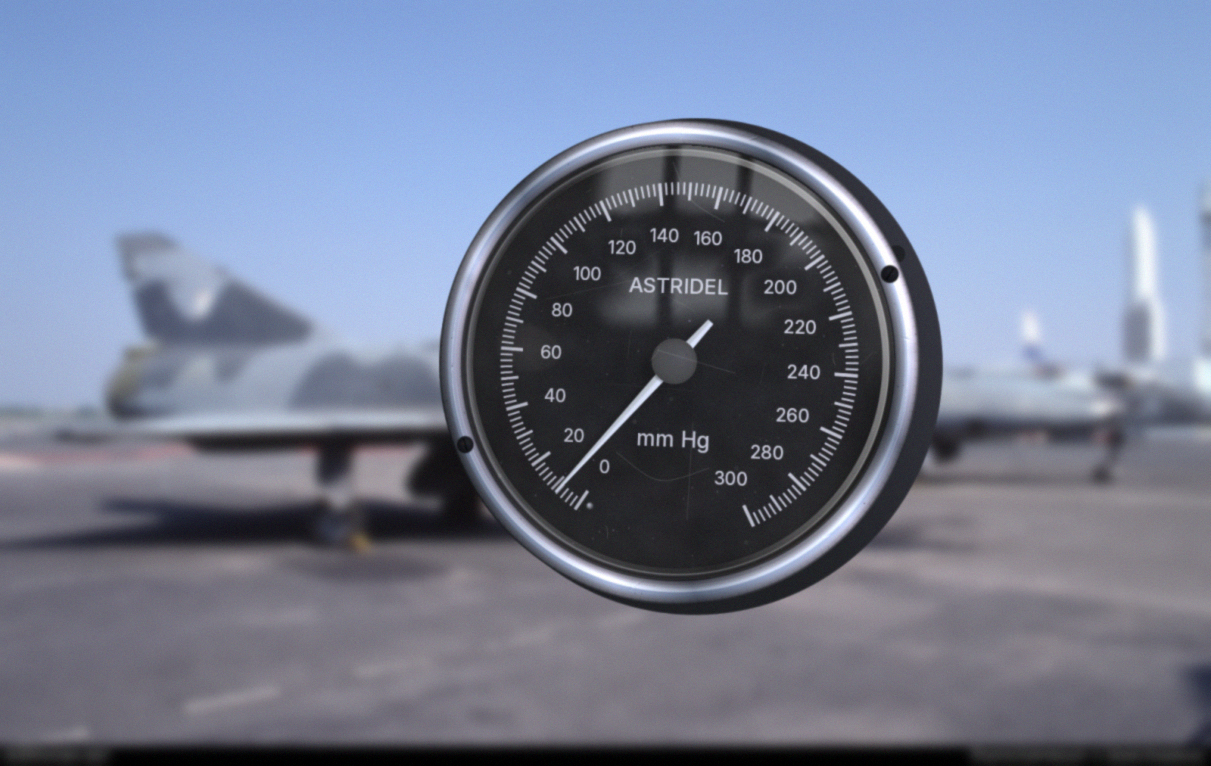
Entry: 8 (mmHg)
